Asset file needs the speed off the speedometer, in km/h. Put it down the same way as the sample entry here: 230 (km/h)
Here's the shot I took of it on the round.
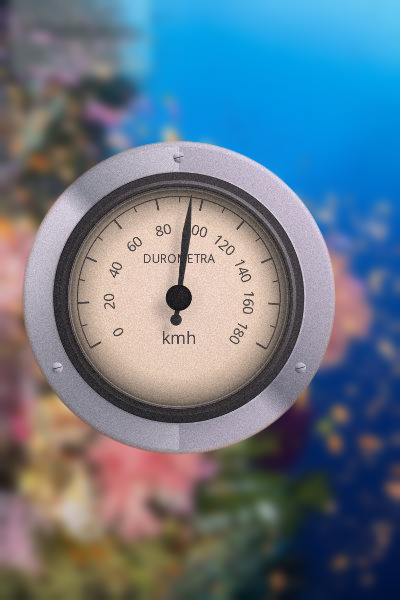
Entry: 95 (km/h)
